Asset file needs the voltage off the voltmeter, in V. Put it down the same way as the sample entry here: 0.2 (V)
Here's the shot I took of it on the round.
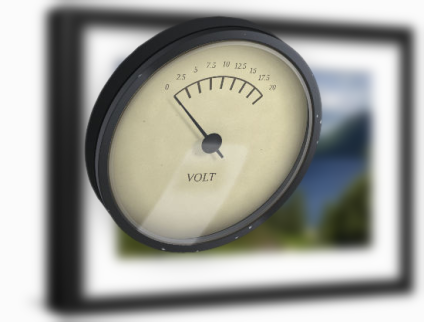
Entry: 0 (V)
